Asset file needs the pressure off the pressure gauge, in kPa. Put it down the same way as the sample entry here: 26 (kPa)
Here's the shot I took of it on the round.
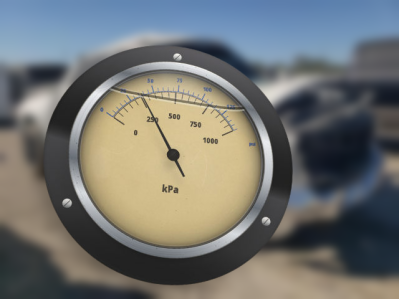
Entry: 250 (kPa)
